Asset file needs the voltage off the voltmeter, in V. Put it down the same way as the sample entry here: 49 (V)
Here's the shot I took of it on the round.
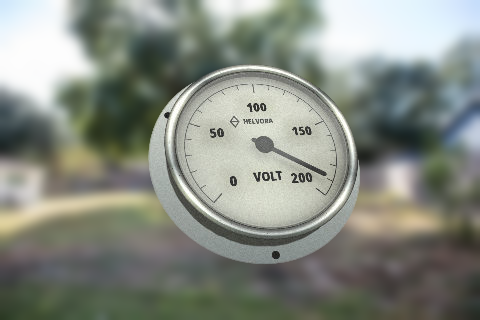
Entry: 190 (V)
